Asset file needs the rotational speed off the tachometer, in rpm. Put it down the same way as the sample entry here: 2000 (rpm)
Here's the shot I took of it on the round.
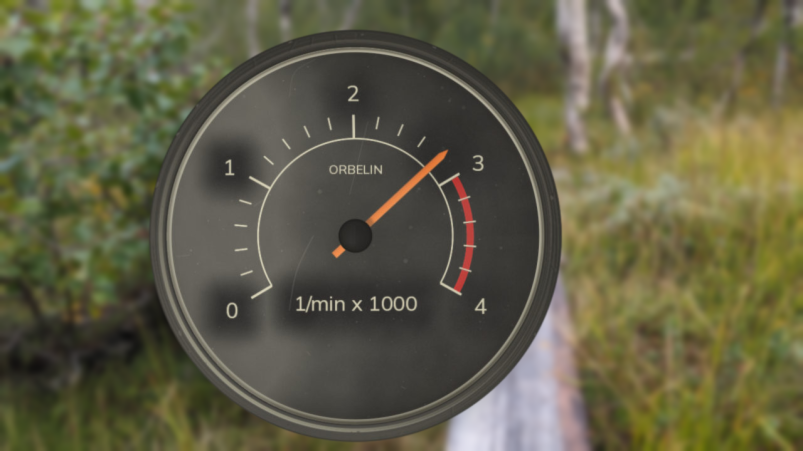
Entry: 2800 (rpm)
